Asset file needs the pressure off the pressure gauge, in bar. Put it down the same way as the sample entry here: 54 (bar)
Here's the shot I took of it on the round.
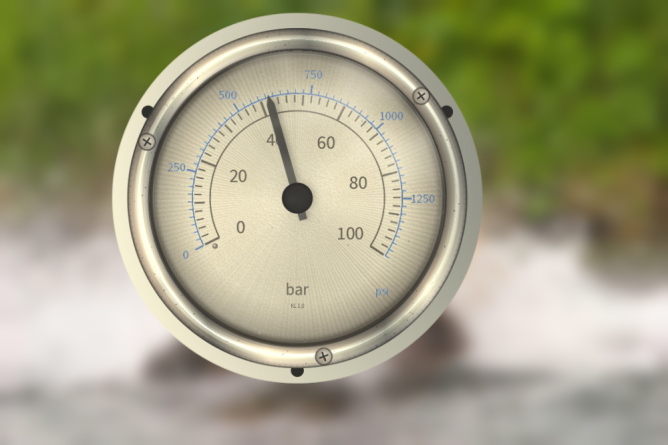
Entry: 42 (bar)
